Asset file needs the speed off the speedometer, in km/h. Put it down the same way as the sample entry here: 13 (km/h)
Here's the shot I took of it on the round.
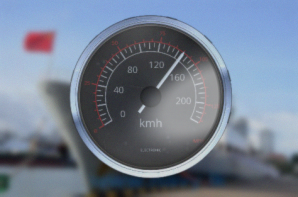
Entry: 145 (km/h)
